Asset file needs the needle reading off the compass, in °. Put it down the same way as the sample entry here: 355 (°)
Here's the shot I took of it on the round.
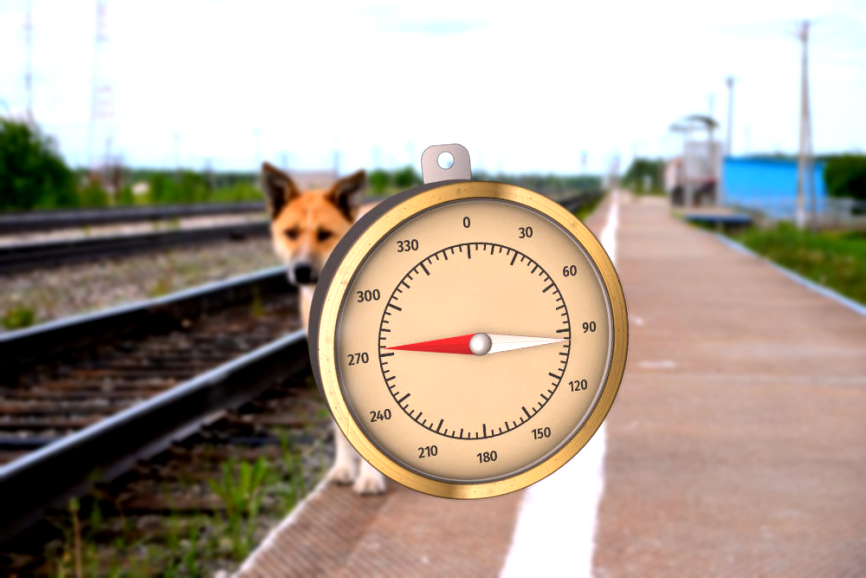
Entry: 275 (°)
